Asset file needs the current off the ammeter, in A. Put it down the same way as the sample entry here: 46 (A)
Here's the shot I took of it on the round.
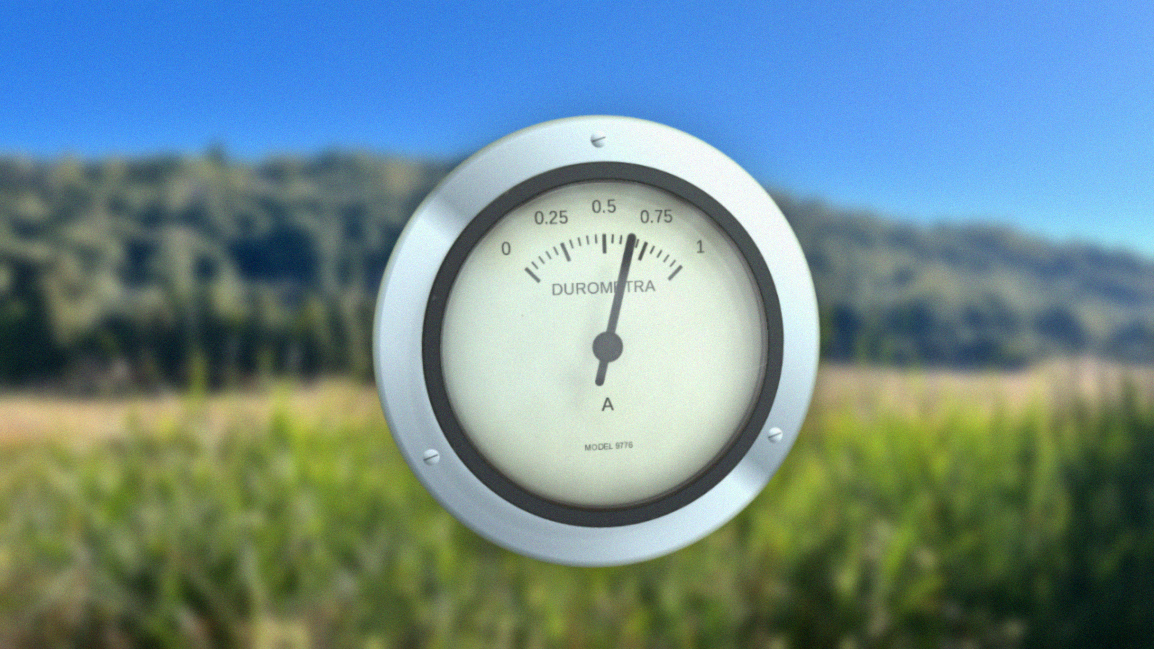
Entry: 0.65 (A)
